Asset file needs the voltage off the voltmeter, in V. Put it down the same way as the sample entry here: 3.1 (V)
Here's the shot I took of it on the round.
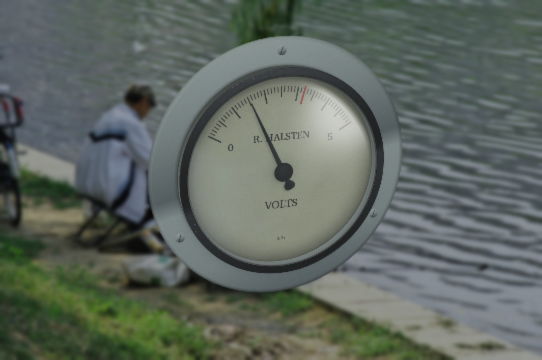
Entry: 1.5 (V)
